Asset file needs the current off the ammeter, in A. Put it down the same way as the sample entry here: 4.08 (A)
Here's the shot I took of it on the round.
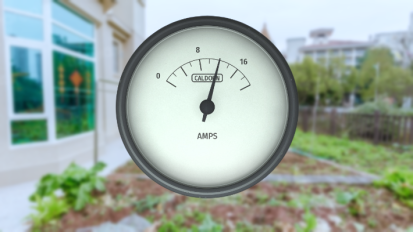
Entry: 12 (A)
